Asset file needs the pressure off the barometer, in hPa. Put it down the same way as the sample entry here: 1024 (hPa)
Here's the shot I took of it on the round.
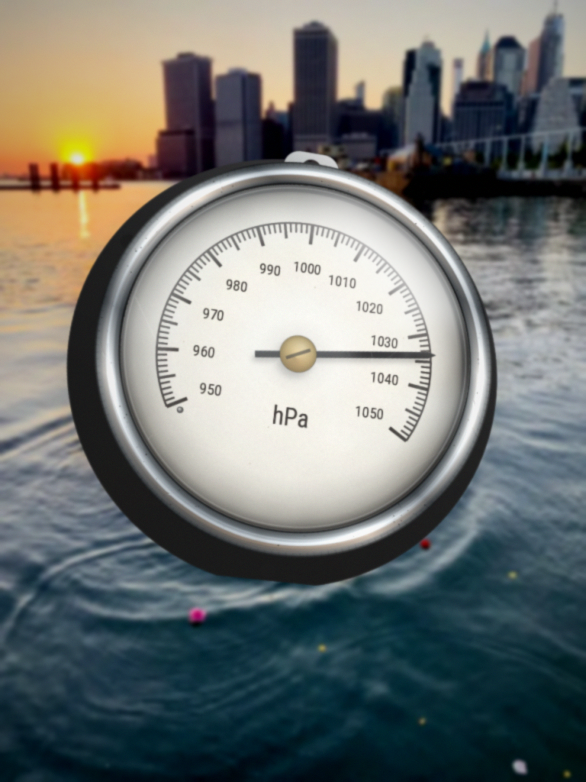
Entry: 1034 (hPa)
